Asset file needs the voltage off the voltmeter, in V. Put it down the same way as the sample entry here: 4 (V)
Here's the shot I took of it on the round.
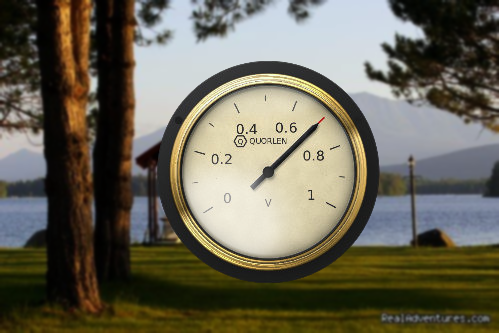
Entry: 0.7 (V)
